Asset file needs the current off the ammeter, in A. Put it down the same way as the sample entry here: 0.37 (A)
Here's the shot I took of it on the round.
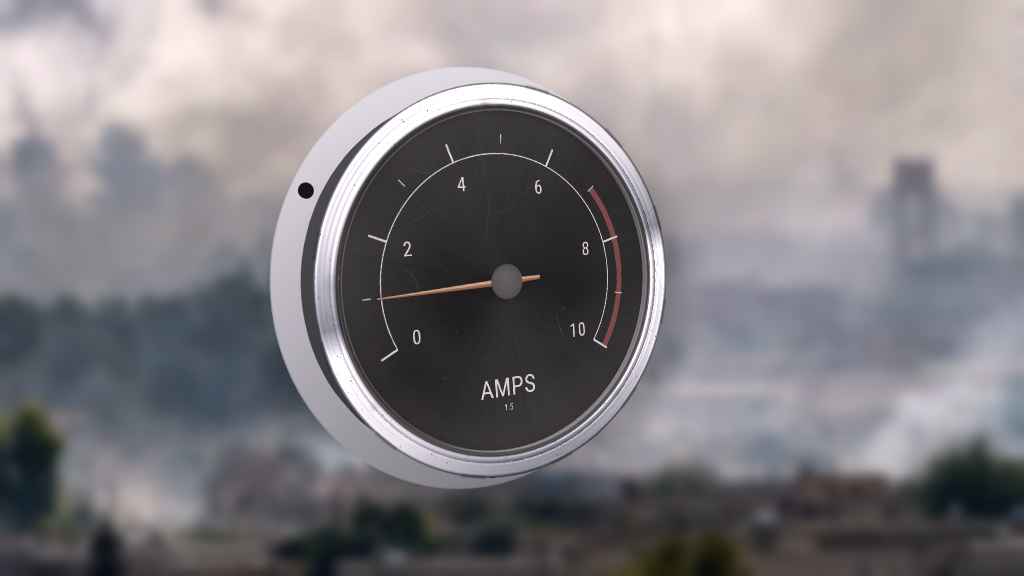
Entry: 1 (A)
